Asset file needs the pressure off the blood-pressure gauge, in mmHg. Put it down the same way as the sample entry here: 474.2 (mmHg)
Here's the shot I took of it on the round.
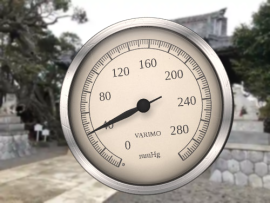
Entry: 40 (mmHg)
